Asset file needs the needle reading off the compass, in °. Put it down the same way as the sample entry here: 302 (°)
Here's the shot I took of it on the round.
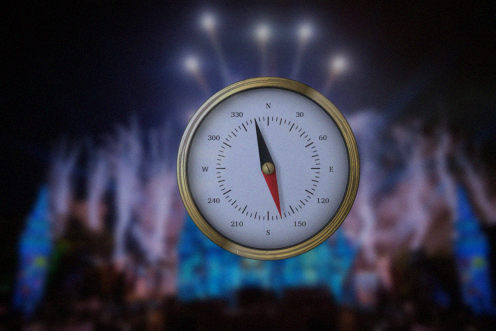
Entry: 165 (°)
